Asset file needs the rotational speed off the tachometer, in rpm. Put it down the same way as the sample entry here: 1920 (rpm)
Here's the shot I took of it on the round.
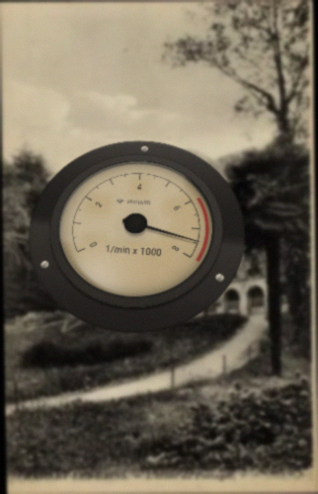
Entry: 7500 (rpm)
